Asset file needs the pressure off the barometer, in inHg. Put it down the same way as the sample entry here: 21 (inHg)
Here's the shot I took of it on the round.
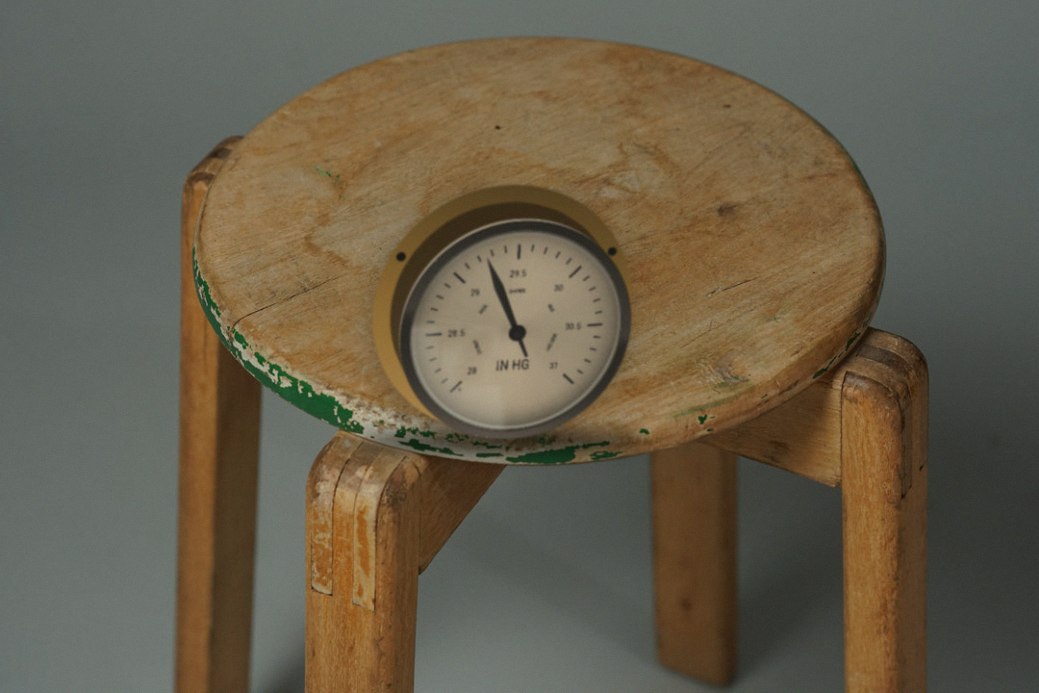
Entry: 29.25 (inHg)
